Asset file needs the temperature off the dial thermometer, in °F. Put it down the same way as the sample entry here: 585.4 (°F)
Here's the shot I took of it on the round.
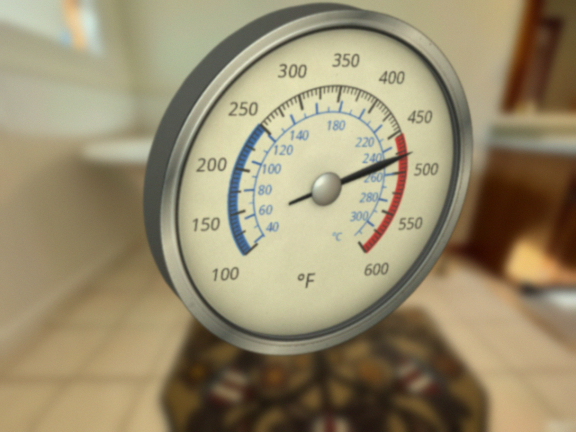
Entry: 475 (°F)
